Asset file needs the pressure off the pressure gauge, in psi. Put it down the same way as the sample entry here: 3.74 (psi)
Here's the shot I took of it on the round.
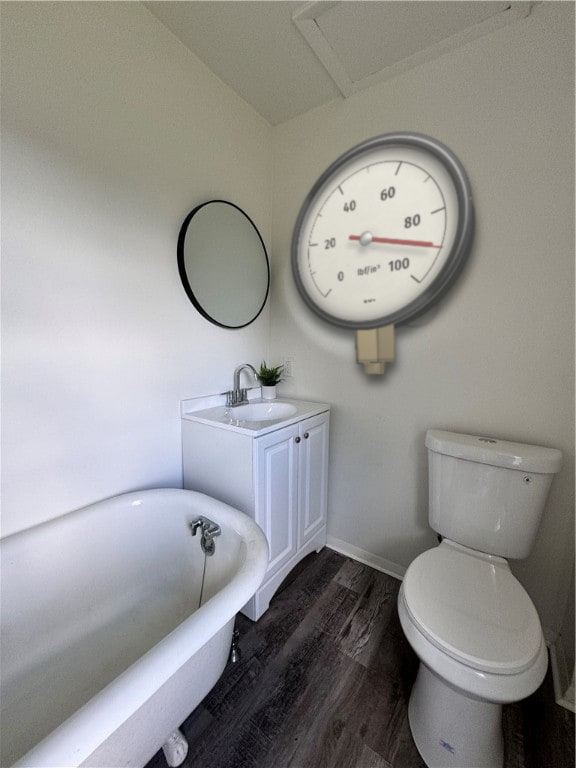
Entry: 90 (psi)
